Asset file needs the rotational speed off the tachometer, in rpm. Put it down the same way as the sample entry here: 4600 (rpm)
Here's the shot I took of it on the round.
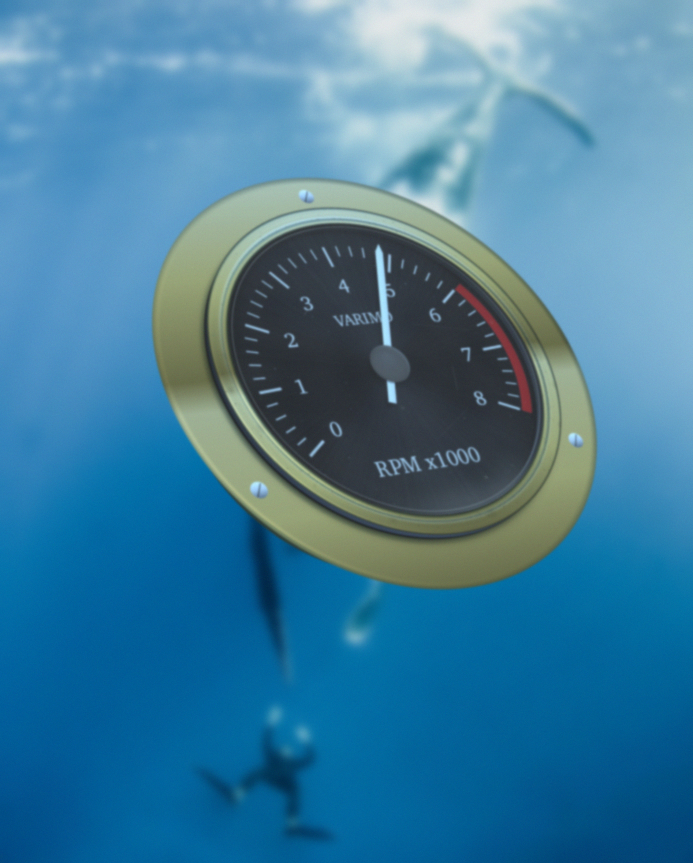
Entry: 4800 (rpm)
